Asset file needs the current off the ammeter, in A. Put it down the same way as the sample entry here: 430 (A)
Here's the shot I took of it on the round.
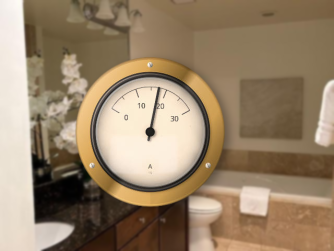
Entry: 17.5 (A)
